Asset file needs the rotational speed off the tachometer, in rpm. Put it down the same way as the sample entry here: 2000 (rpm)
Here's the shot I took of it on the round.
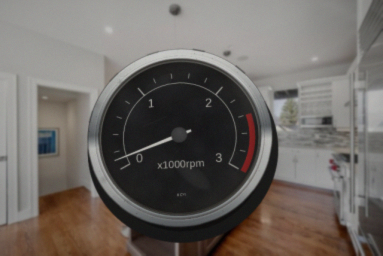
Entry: 100 (rpm)
